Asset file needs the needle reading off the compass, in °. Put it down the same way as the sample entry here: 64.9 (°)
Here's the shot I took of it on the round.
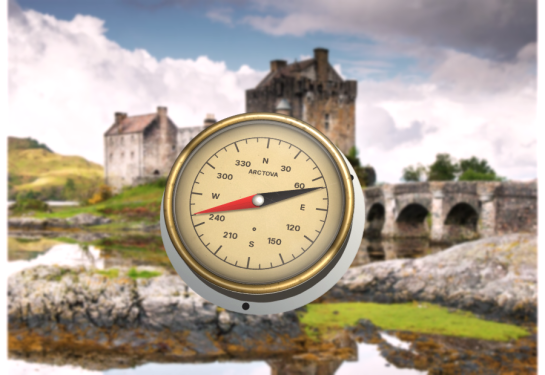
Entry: 250 (°)
